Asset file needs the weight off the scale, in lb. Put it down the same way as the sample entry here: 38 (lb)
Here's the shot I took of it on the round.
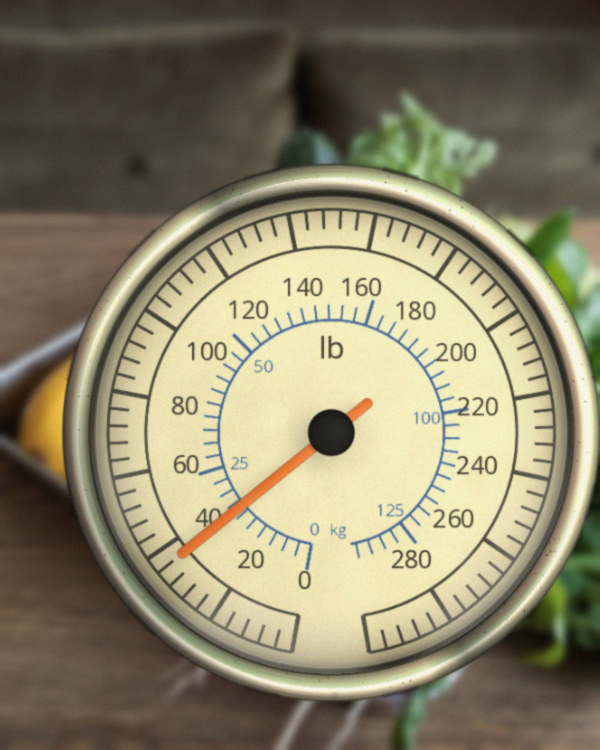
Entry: 36 (lb)
